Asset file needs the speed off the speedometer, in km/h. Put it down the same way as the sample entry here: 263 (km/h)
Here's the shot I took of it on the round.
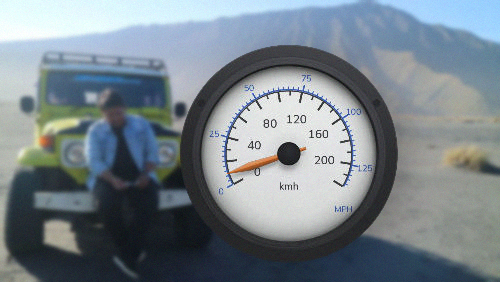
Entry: 10 (km/h)
